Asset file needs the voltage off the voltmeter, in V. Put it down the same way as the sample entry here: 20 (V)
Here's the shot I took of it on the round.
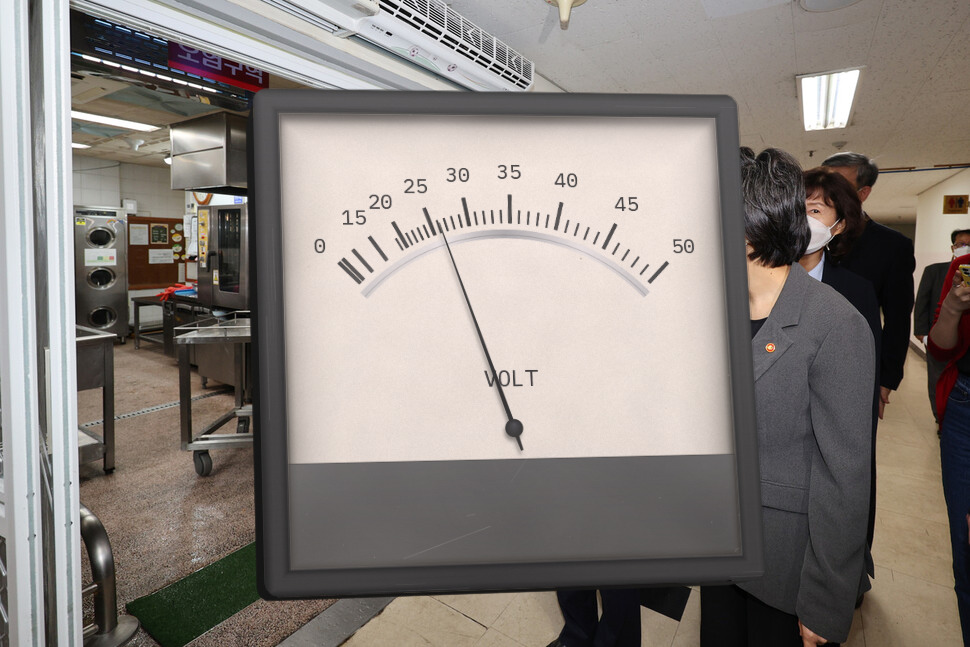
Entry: 26 (V)
